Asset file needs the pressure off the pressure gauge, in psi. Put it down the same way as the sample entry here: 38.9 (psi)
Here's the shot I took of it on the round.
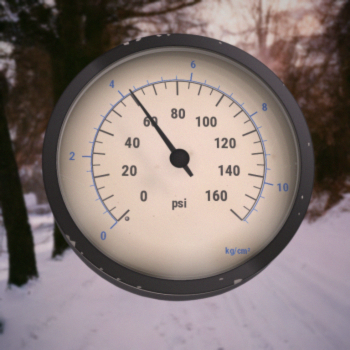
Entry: 60 (psi)
